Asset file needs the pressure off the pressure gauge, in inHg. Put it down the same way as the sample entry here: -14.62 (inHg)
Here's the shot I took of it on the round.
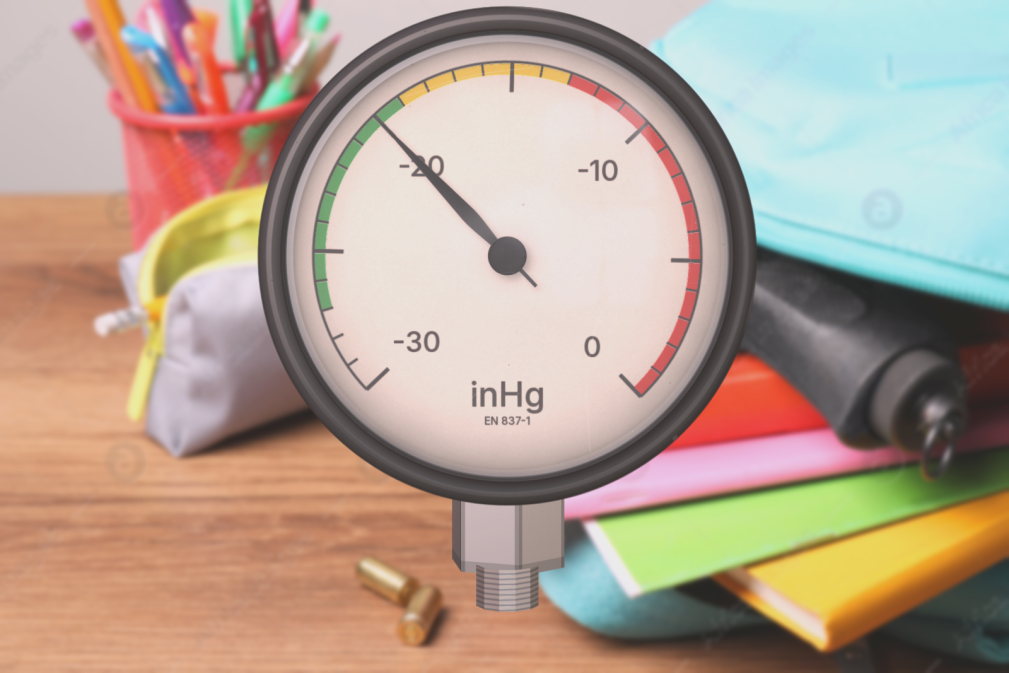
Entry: -20 (inHg)
